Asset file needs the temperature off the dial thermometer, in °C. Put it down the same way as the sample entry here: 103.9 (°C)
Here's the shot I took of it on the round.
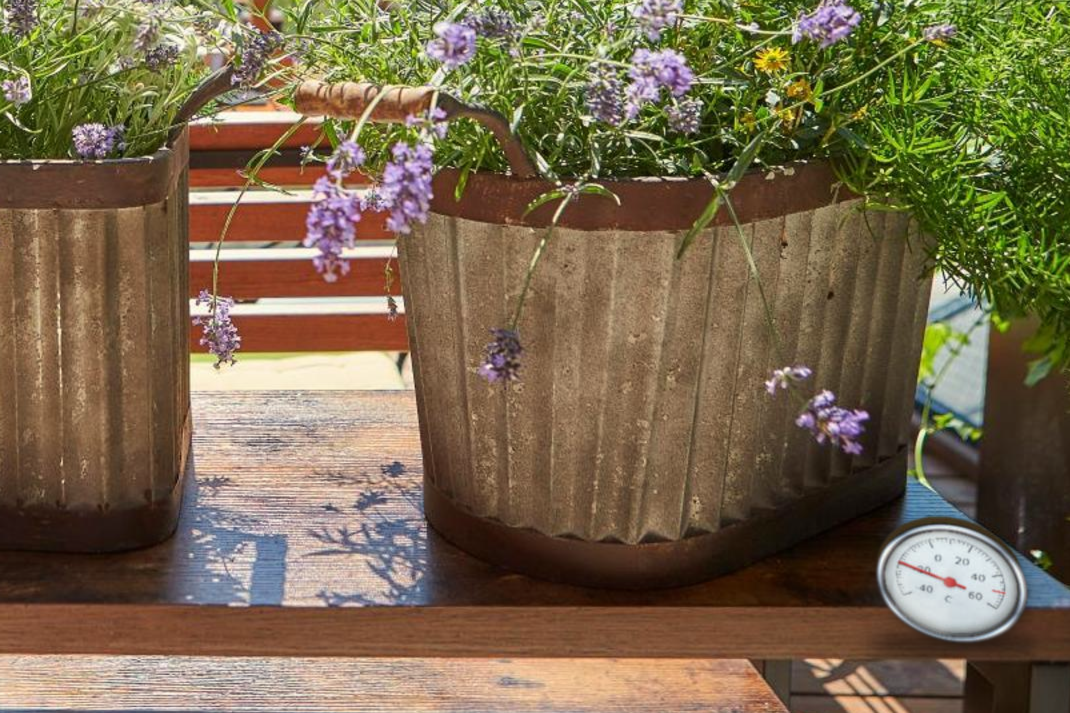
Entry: -20 (°C)
